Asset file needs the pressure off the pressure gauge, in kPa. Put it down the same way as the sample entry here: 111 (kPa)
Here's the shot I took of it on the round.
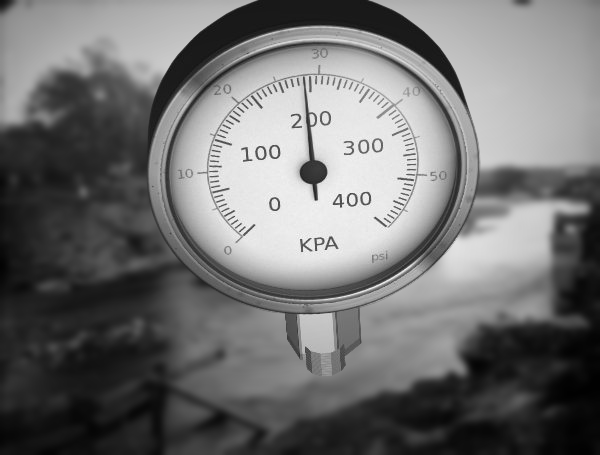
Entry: 195 (kPa)
